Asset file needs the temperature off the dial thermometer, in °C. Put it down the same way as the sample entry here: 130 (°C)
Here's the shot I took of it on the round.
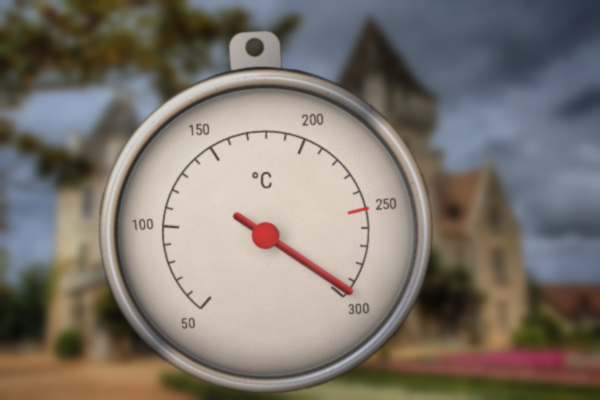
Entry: 295 (°C)
